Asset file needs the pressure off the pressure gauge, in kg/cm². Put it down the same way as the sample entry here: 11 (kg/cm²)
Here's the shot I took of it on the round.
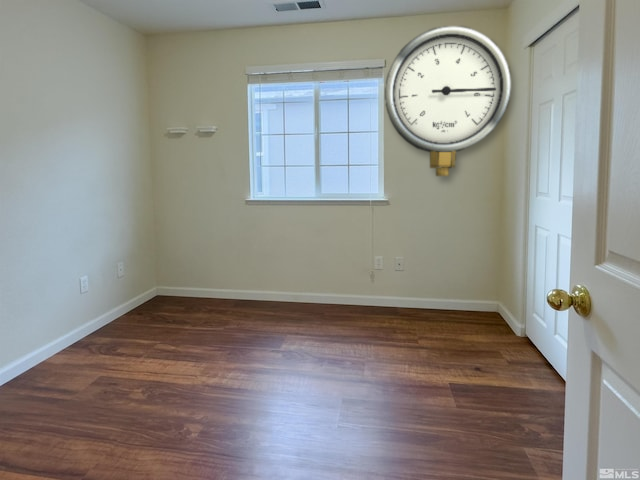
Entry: 5.8 (kg/cm²)
